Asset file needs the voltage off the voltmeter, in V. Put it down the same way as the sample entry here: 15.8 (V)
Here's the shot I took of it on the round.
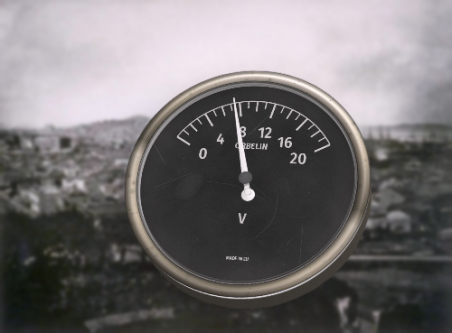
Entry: 7.5 (V)
